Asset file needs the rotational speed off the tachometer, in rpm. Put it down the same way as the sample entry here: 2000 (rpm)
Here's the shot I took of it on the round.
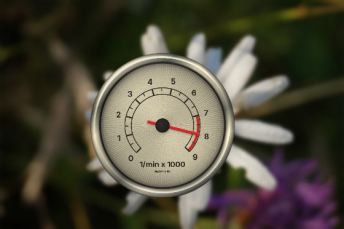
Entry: 8000 (rpm)
